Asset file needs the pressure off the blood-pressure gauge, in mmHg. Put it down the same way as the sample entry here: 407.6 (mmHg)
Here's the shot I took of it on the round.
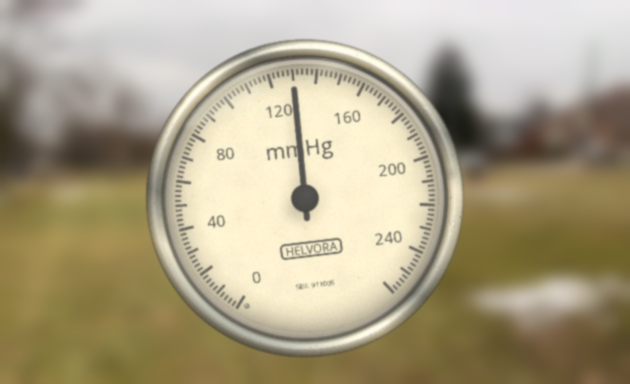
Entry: 130 (mmHg)
